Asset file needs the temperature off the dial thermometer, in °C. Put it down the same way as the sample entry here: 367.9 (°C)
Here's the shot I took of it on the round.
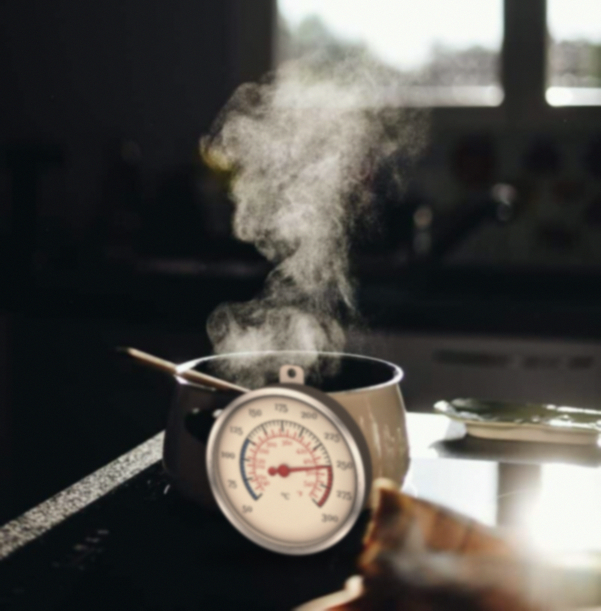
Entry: 250 (°C)
